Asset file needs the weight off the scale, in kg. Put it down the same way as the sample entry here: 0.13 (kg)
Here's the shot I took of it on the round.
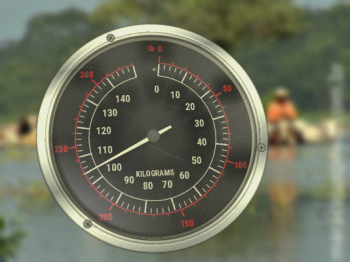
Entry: 104 (kg)
